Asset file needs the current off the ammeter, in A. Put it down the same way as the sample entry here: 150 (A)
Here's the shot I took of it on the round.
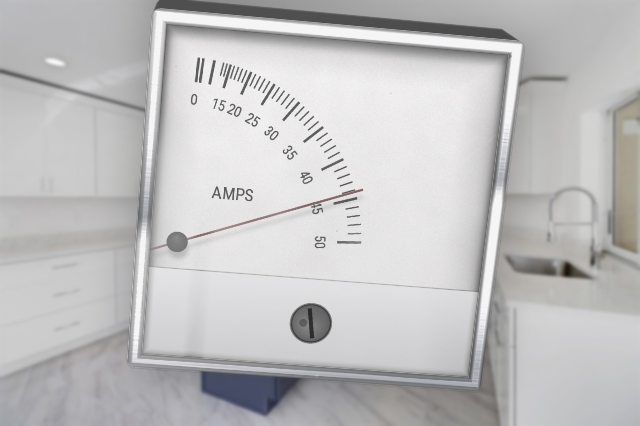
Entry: 44 (A)
